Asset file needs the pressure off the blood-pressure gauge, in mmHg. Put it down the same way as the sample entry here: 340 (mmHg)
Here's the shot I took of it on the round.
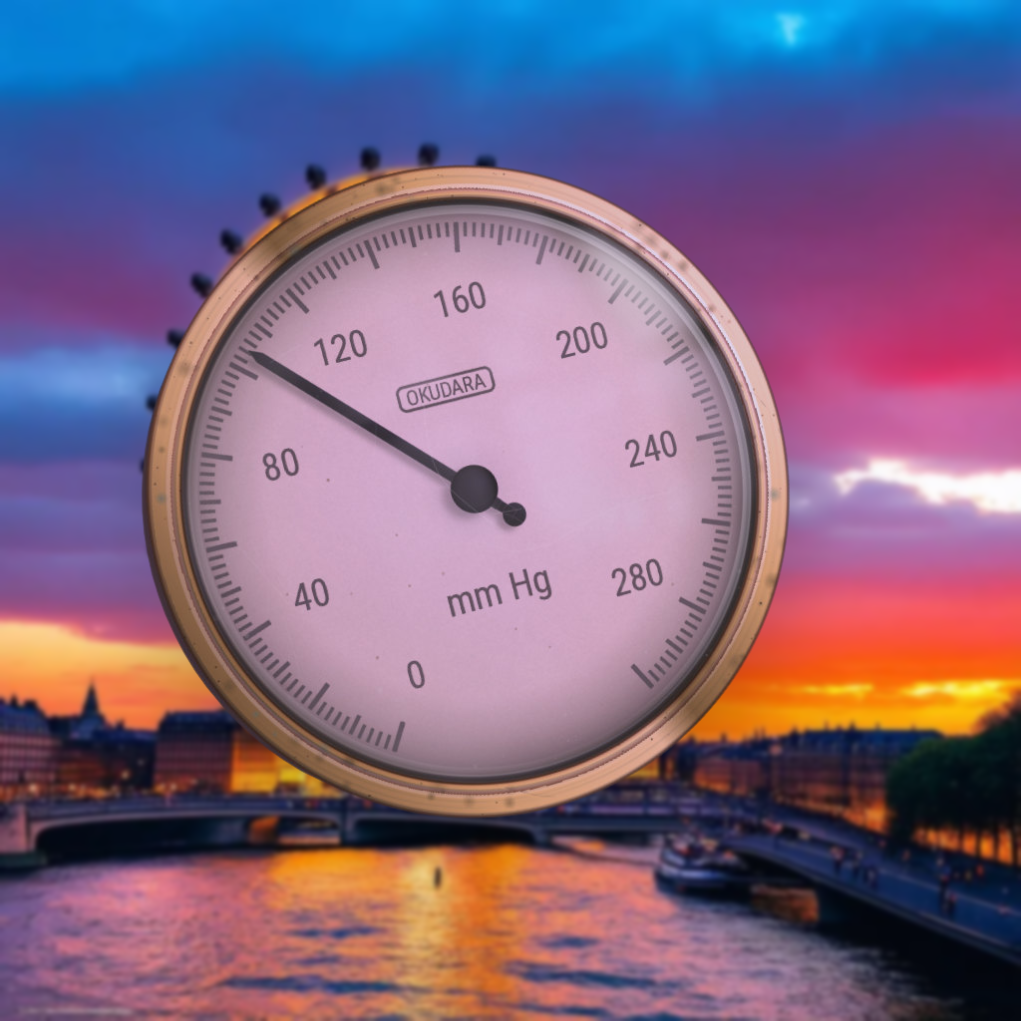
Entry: 104 (mmHg)
